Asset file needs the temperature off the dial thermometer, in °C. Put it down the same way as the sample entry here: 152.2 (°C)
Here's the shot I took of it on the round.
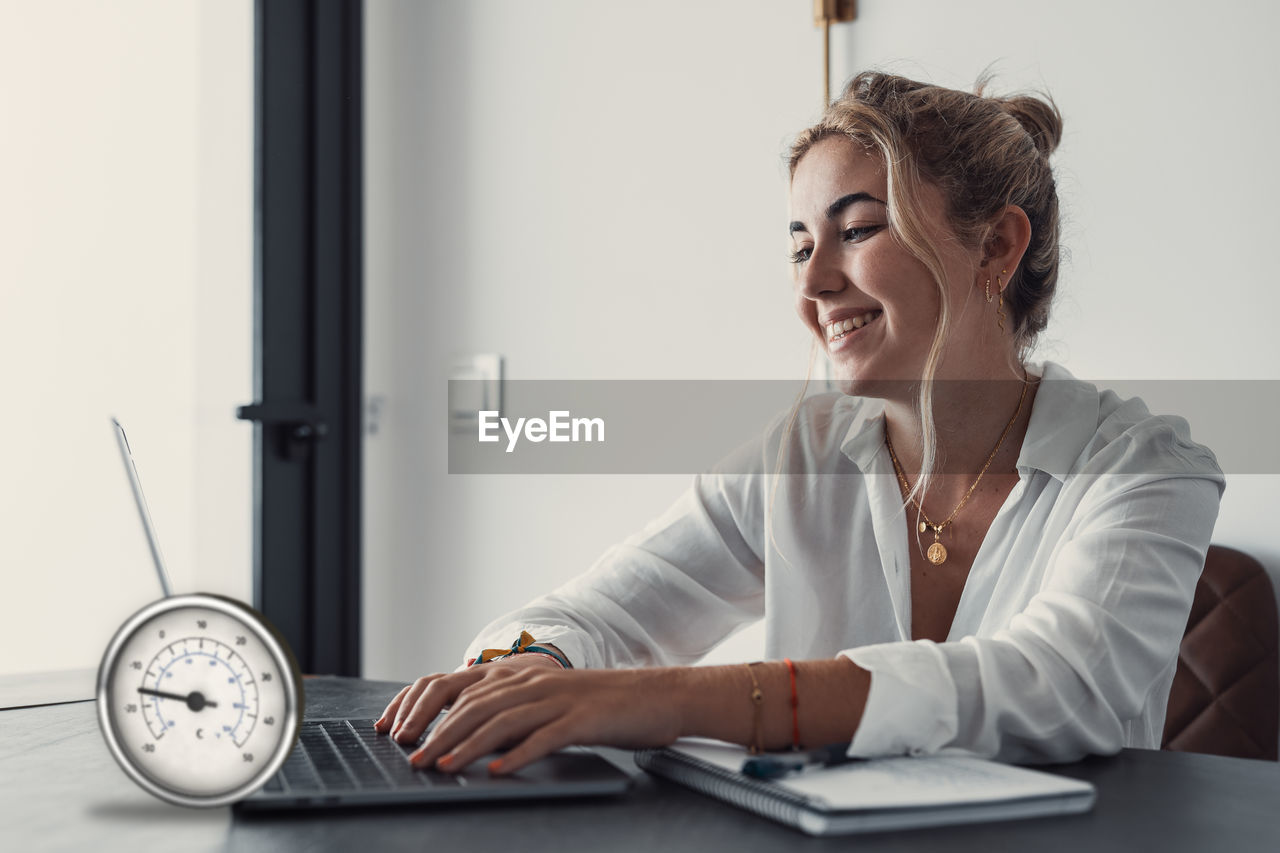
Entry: -15 (°C)
